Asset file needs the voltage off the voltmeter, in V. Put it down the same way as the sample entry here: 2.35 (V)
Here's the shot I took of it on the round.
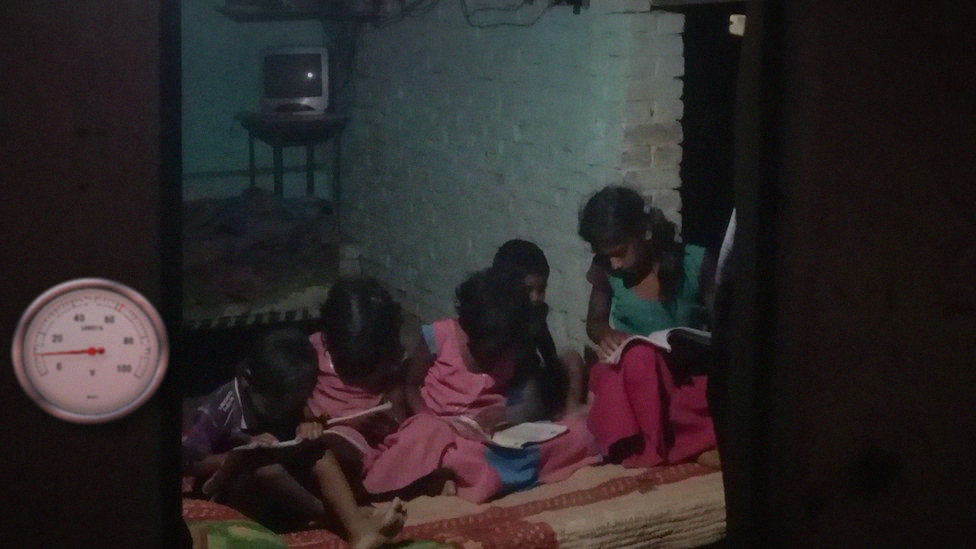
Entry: 10 (V)
